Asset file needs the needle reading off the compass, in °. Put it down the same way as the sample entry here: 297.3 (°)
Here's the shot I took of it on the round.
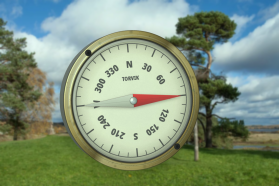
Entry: 90 (°)
